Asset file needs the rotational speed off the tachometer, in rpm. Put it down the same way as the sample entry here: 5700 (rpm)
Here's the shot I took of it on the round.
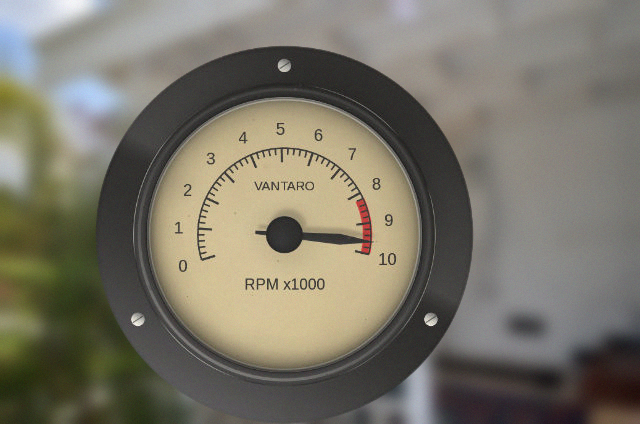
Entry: 9600 (rpm)
